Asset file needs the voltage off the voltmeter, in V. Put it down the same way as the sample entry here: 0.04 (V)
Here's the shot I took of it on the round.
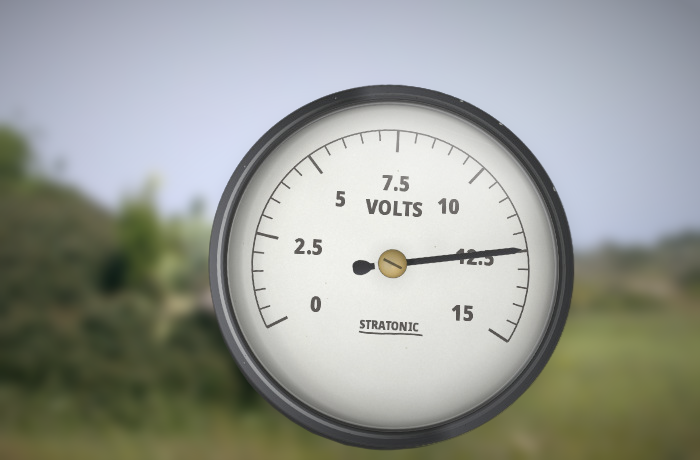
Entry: 12.5 (V)
